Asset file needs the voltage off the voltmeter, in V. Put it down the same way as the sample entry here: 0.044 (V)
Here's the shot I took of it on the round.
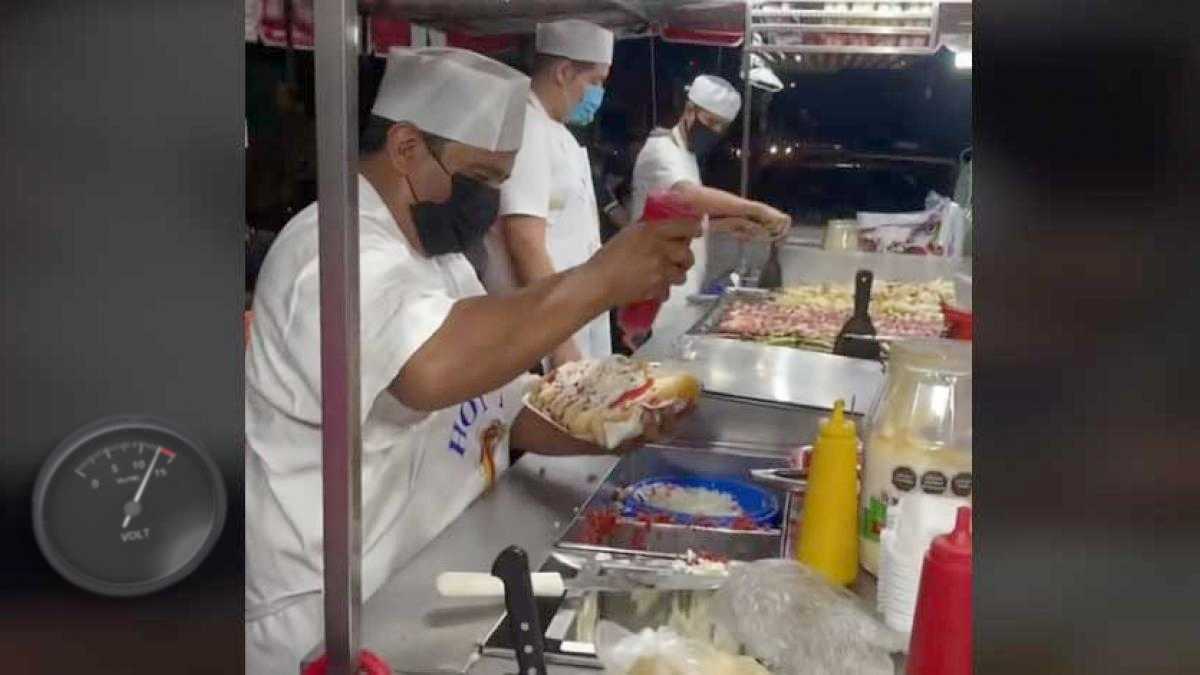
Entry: 12.5 (V)
